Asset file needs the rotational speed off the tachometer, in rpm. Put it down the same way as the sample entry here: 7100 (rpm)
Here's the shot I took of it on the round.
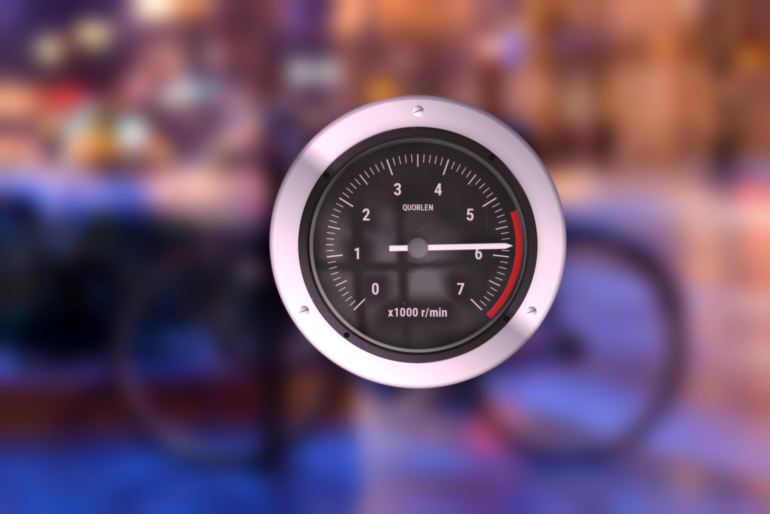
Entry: 5800 (rpm)
